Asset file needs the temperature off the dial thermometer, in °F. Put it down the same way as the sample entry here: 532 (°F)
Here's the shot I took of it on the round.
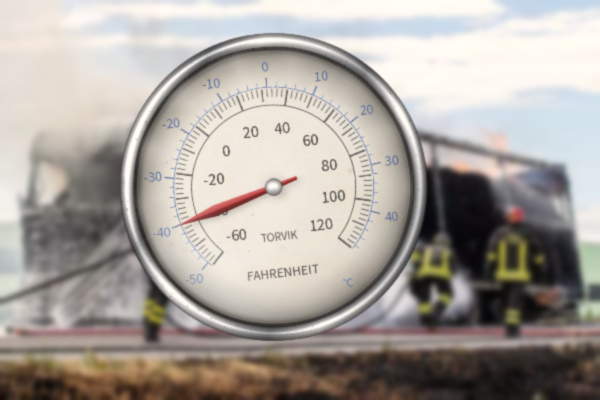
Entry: -40 (°F)
